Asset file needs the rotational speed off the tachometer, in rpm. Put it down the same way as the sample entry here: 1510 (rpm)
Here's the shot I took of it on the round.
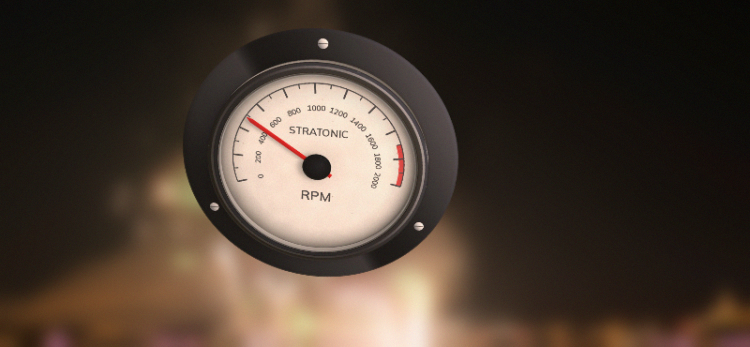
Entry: 500 (rpm)
